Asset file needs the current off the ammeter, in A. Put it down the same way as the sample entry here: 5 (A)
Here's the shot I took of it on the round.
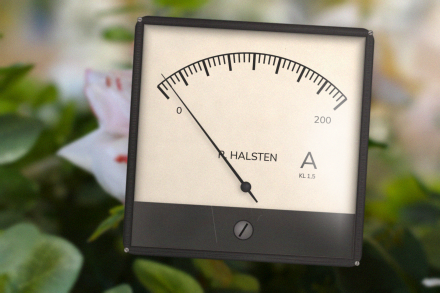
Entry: 10 (A)
